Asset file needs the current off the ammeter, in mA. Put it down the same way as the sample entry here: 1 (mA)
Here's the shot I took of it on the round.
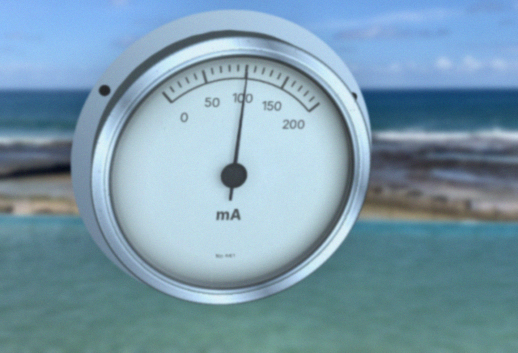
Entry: 100 (mA)
